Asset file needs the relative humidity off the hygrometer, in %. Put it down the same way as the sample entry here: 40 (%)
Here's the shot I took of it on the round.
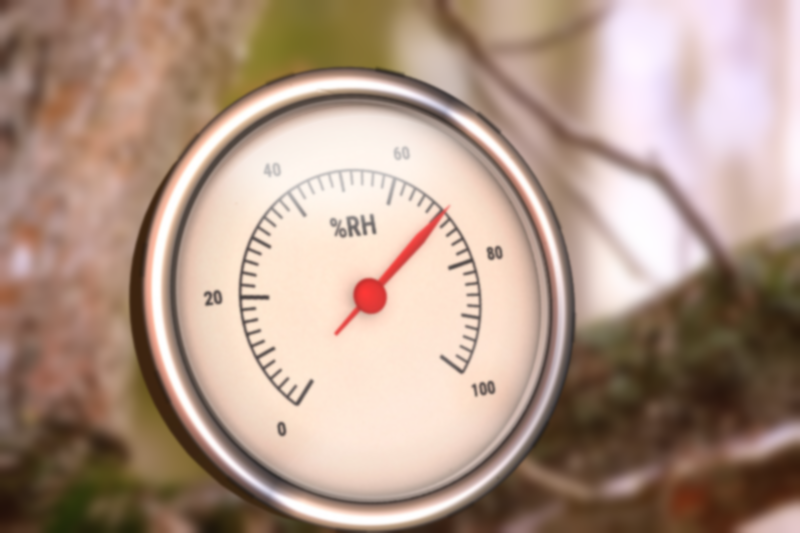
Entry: 70 (%)
